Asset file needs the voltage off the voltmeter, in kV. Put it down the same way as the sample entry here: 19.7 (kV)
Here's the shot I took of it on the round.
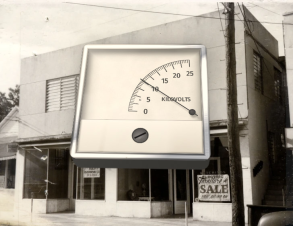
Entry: 10 (kV)
